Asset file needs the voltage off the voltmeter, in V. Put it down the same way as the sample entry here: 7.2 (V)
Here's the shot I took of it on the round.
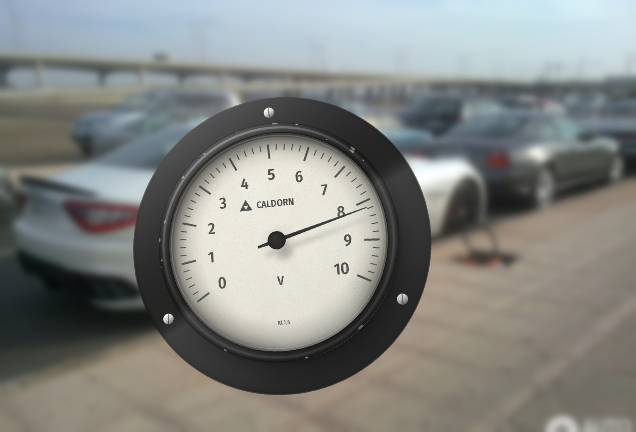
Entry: 8.2 (V)
